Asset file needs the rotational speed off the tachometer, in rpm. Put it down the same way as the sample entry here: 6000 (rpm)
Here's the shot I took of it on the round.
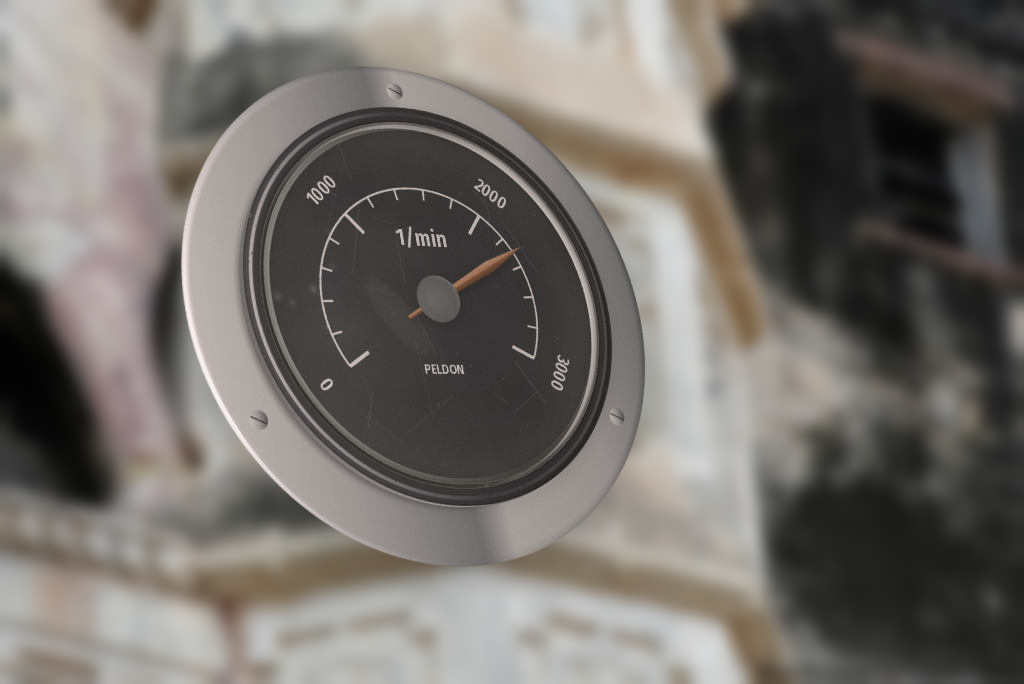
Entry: 2300 (rpm)
